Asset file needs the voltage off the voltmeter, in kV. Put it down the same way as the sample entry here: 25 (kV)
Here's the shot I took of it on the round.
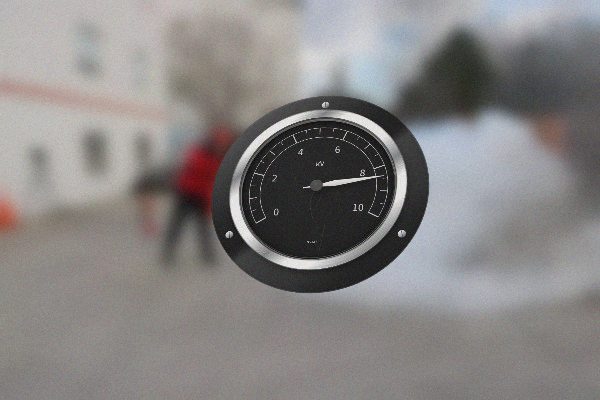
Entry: 8.5 (kV)
